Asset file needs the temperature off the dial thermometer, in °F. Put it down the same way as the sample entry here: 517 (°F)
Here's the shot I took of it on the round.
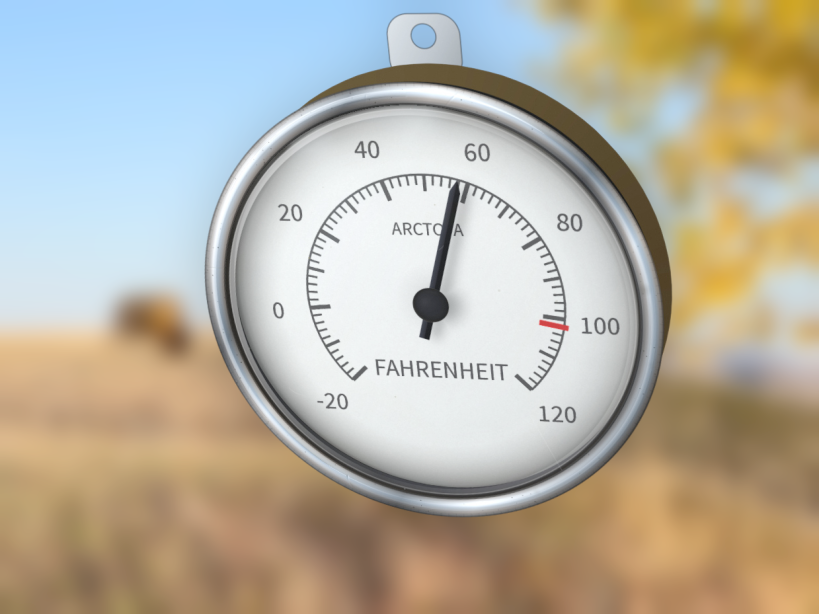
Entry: 58 (°F)
